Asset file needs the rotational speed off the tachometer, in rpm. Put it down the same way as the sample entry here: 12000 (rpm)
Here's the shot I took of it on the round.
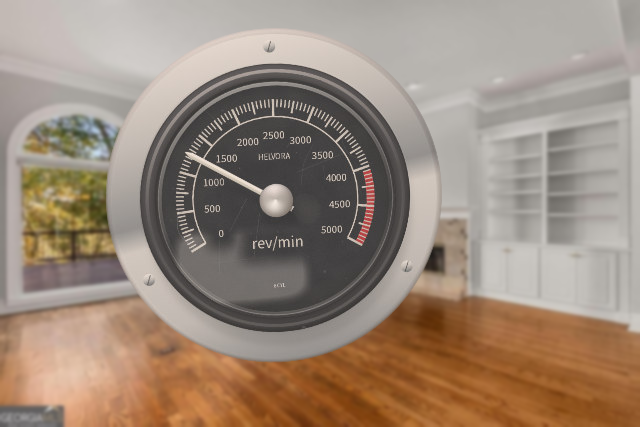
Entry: 1250 (rpm)
